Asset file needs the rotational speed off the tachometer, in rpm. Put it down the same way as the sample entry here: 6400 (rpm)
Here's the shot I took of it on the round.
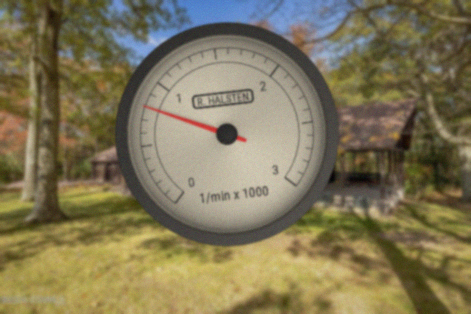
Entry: 800 (rpm)
